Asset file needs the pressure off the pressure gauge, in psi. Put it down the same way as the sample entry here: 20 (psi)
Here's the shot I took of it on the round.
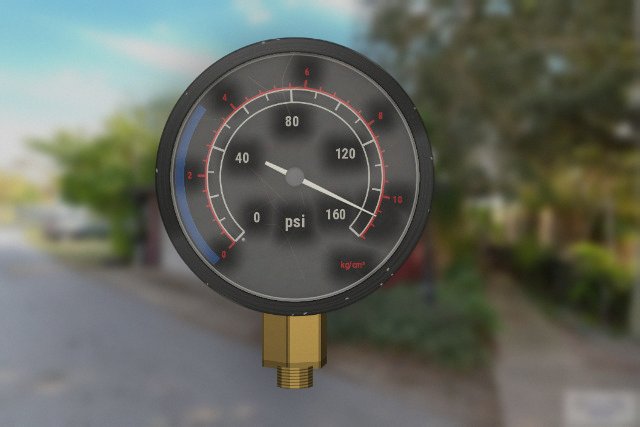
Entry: 150 (psi)
